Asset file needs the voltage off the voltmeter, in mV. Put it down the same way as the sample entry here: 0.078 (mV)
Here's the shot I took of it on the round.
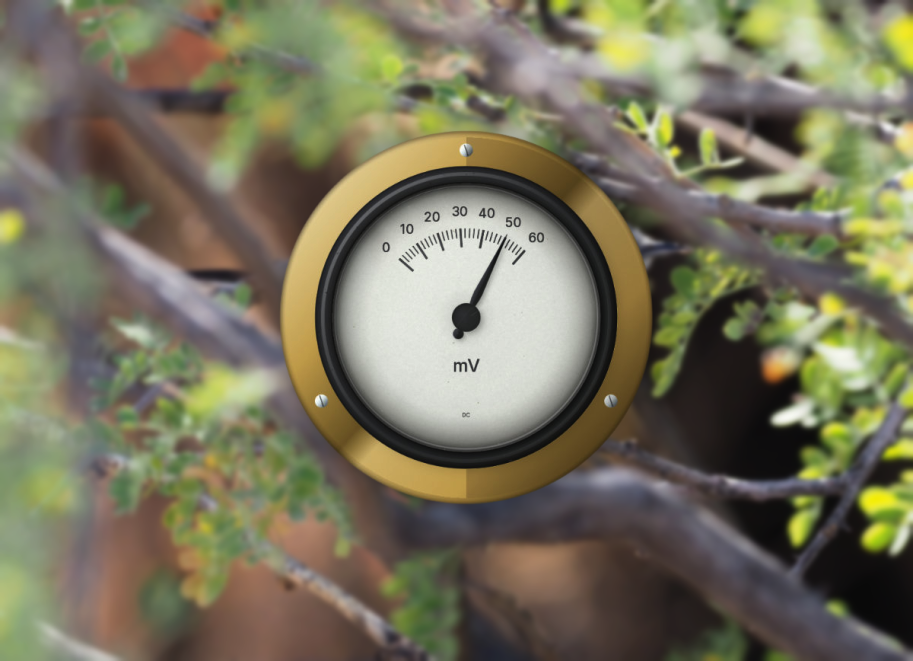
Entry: 50 (mV)
